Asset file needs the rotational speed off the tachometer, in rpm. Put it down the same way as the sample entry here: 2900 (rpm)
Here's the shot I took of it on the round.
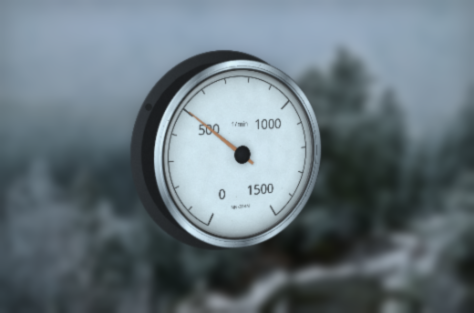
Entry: 500 (rpm)
